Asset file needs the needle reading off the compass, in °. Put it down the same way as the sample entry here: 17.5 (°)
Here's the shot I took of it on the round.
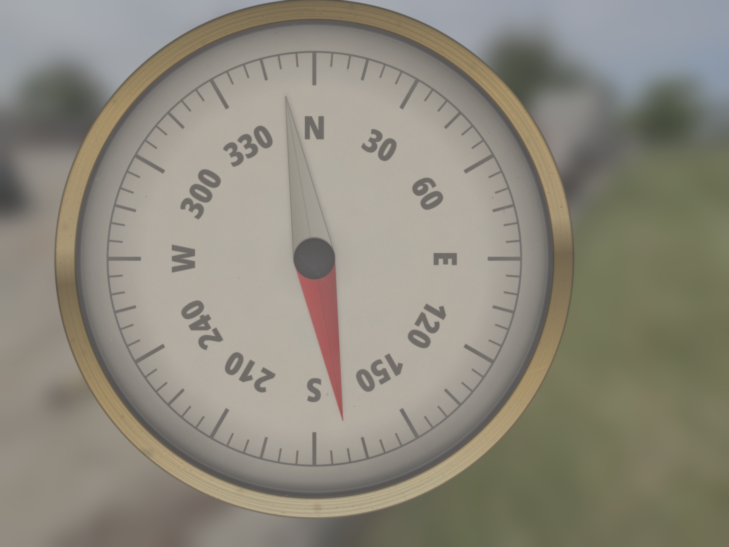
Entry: 170 (°)
